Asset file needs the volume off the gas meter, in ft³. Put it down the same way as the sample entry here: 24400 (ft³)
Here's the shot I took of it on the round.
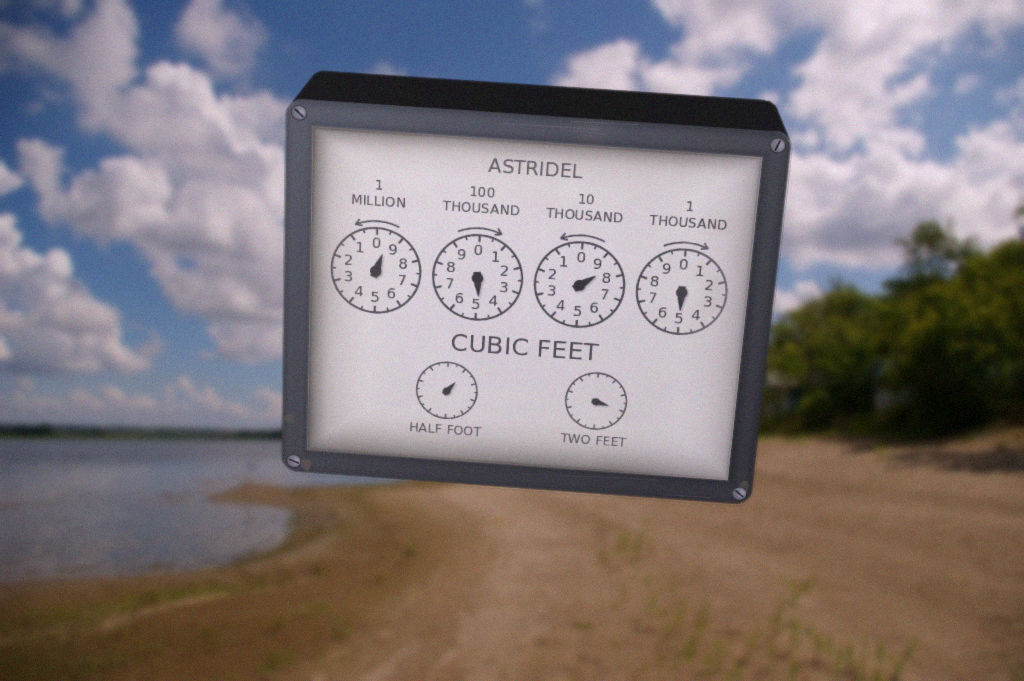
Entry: 948500 (ft³)
